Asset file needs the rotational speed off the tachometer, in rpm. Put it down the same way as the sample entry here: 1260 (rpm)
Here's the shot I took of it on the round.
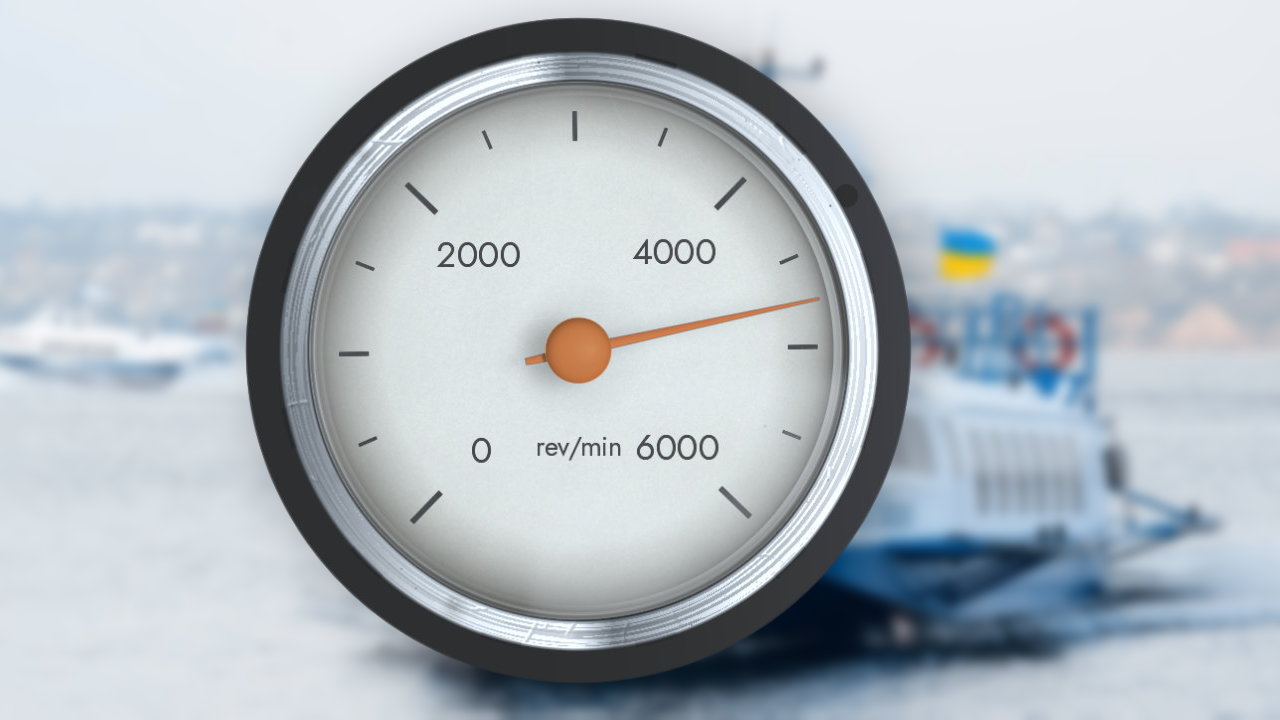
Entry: 4750 (rpm)
